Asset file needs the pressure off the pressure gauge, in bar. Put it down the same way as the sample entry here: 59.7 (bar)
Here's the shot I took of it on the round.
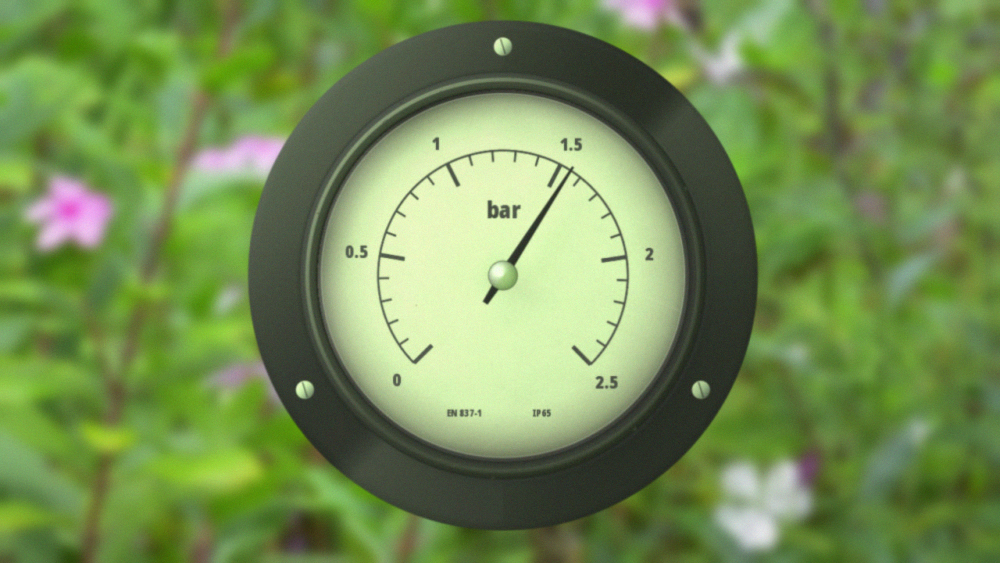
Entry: 1.55 (bar)
